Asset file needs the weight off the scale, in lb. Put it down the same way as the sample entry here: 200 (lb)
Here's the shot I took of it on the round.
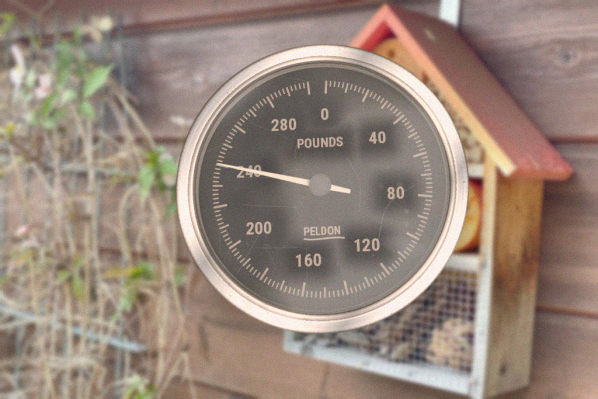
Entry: 240 (lb)
